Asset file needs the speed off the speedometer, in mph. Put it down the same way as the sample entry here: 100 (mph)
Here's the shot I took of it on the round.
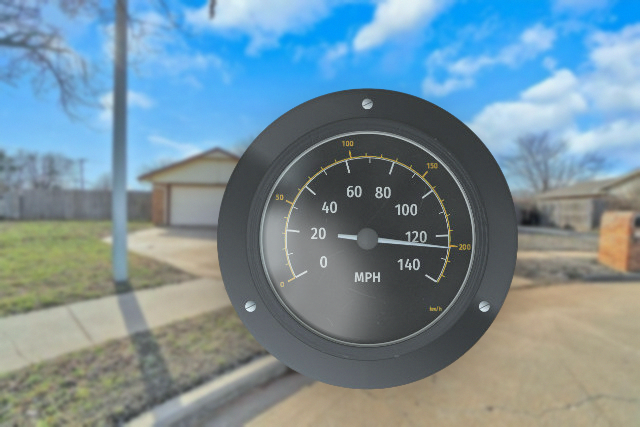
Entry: 125 (mph)
